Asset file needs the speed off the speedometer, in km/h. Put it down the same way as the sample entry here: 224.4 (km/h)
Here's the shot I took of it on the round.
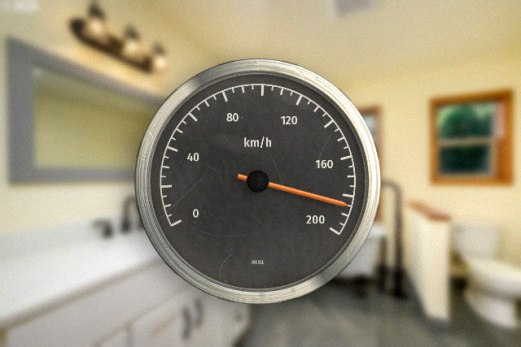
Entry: 185 (km/h)
